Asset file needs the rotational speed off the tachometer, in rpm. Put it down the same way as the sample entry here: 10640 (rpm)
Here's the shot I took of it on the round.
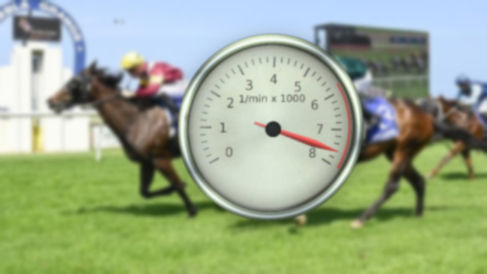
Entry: 7600 (rpm)
